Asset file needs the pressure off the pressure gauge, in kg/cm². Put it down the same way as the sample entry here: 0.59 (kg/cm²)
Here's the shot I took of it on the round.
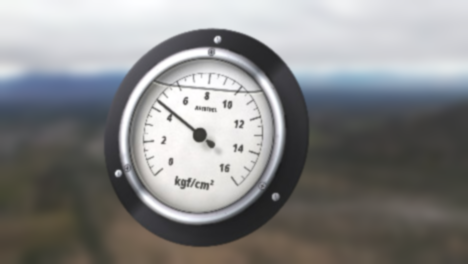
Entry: 4.5 (kg/cm²)
